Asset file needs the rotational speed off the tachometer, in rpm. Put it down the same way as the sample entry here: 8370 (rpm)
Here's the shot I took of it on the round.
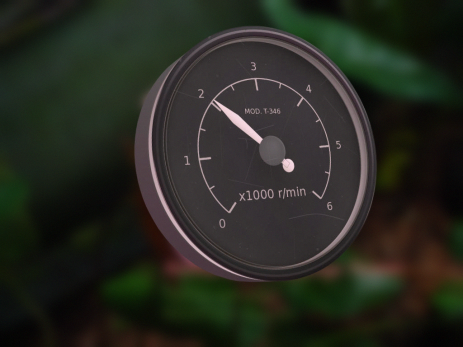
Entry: 2000 (rpm)
